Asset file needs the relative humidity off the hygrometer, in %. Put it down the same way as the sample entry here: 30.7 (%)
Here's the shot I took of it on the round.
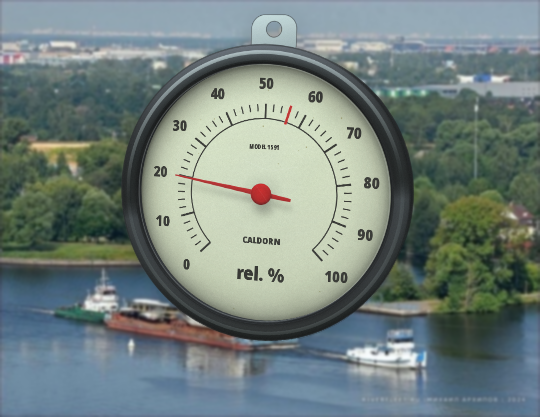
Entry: 20 (%)
